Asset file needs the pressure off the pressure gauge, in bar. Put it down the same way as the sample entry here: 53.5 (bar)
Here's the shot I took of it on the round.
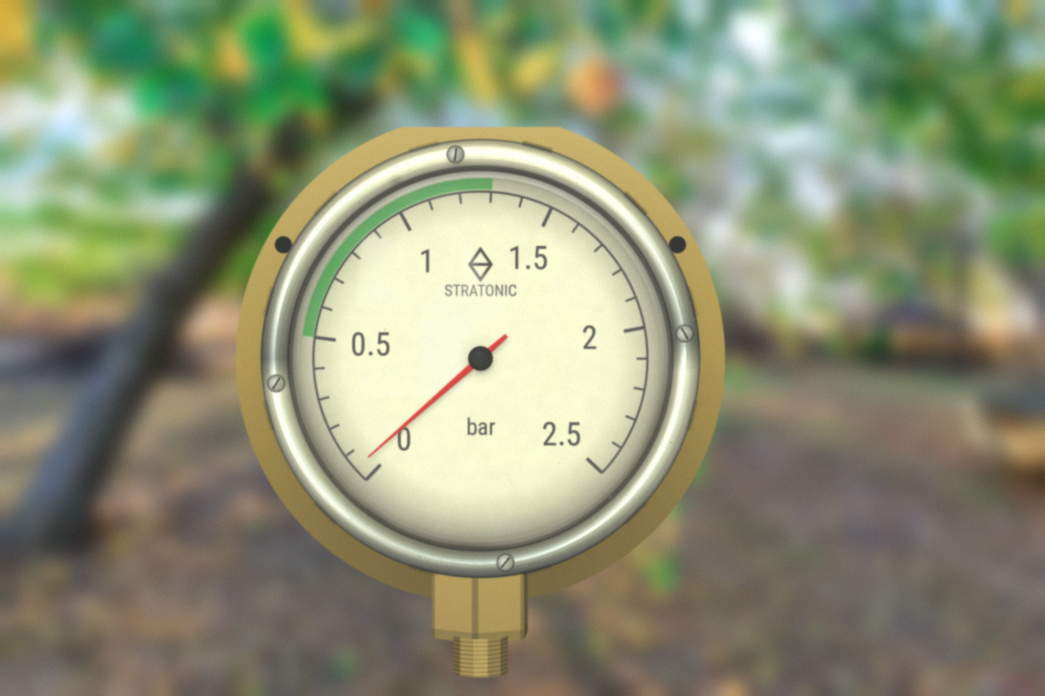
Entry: 0.05 (bar)
